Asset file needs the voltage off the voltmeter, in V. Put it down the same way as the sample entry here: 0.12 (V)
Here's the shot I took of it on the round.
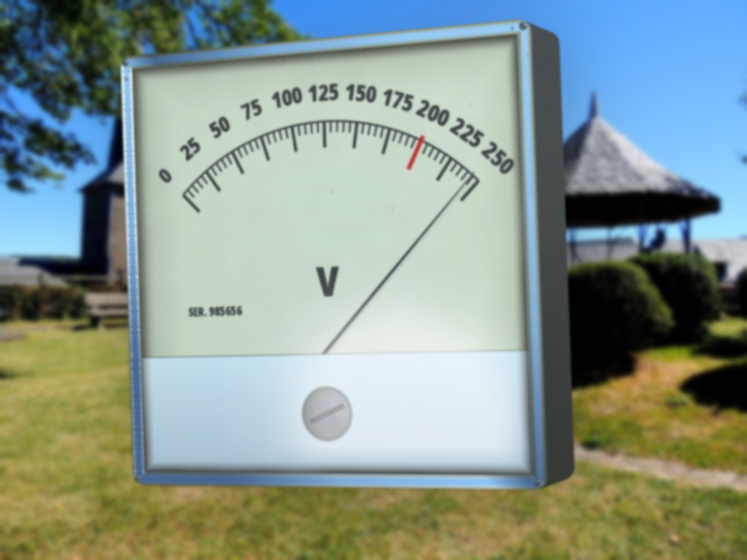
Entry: 245 (V)
